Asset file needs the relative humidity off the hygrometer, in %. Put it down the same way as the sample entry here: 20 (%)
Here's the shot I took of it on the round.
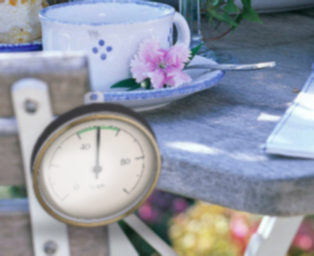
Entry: 50 (%)
